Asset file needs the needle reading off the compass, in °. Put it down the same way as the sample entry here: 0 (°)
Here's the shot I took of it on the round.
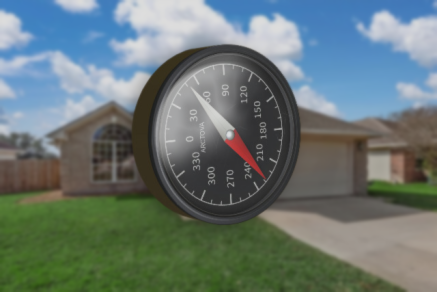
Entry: 230 (°)
